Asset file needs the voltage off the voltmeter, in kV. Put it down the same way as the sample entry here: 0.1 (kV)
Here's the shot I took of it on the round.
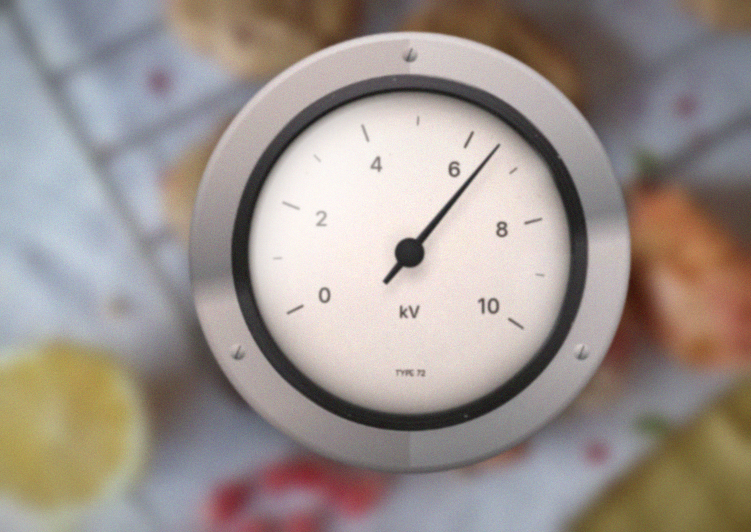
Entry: 6.5 (kV)
